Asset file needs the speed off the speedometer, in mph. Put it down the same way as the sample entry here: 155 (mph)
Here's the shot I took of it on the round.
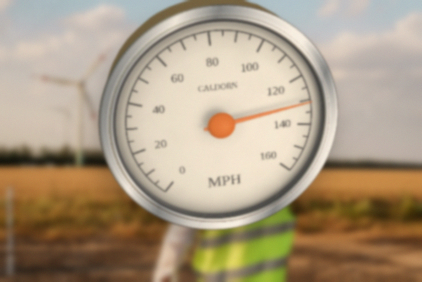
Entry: 130 (mph)
